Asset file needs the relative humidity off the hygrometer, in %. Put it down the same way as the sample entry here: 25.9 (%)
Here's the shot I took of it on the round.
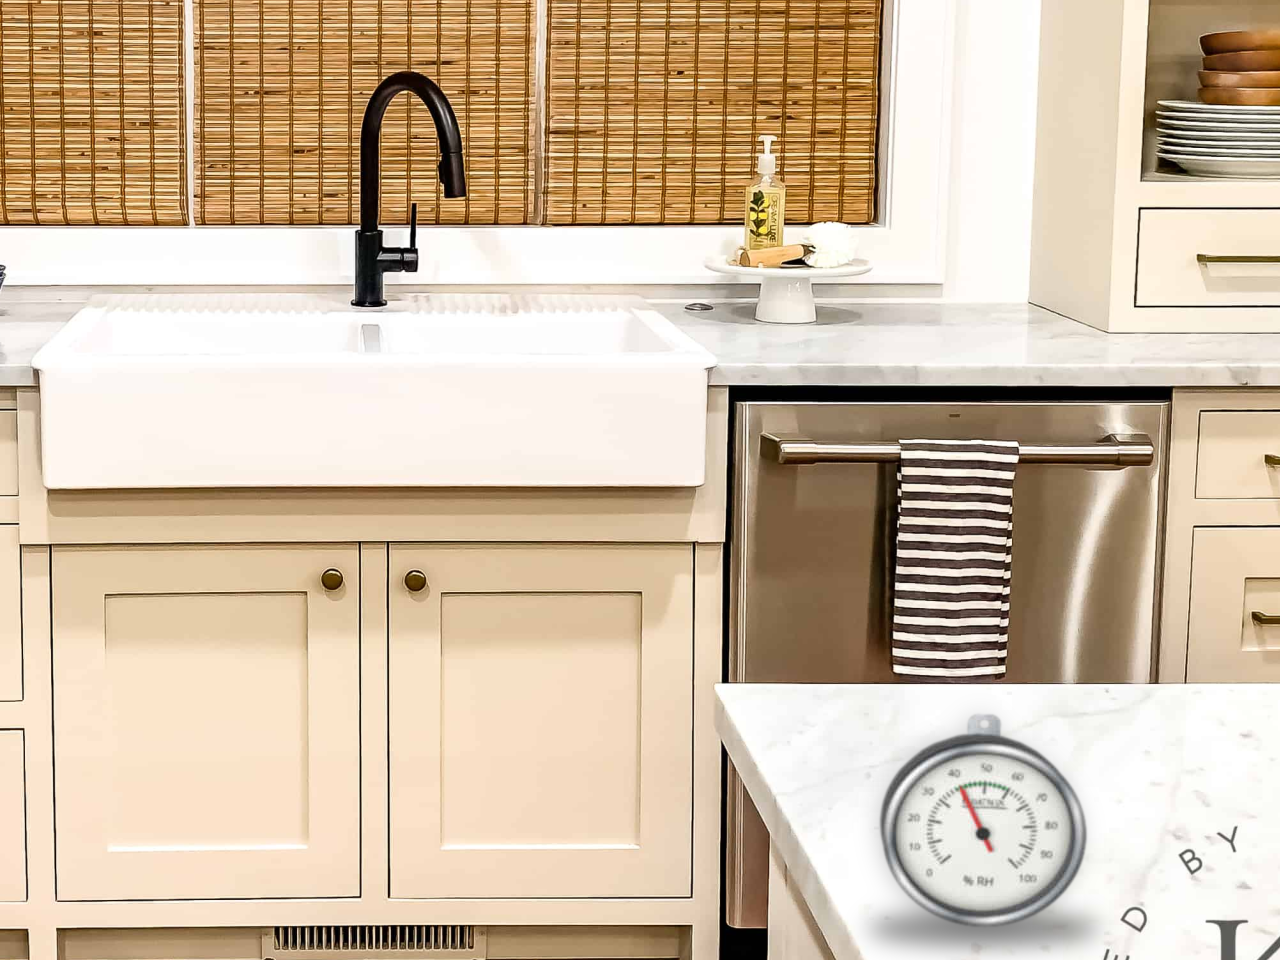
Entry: 40 (%)
